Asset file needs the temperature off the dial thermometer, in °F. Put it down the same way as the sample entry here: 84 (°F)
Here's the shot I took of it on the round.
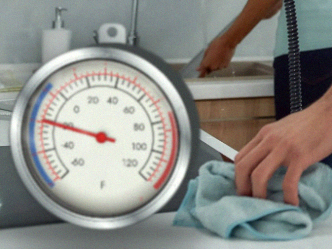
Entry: -20 (°F)
